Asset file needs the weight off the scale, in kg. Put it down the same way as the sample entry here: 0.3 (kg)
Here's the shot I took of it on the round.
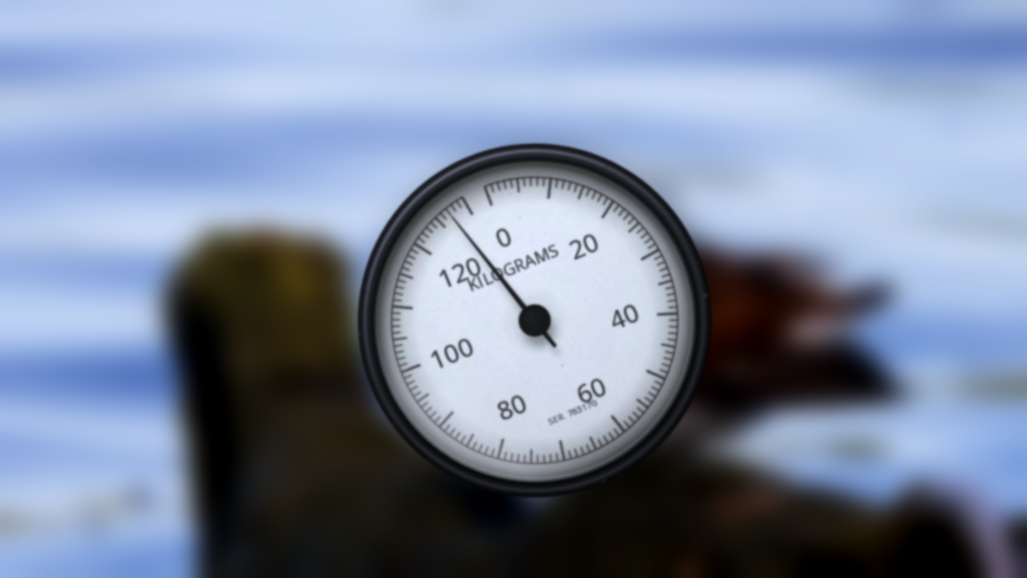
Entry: 127 (kg)
